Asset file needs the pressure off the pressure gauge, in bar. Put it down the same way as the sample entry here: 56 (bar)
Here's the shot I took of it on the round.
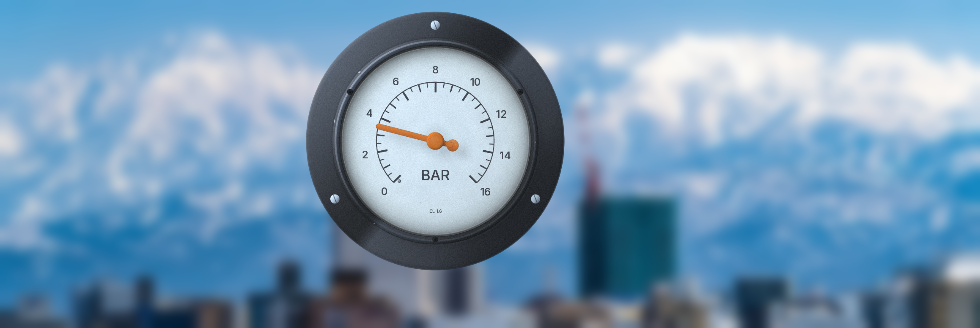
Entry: 3.5 (bar)
